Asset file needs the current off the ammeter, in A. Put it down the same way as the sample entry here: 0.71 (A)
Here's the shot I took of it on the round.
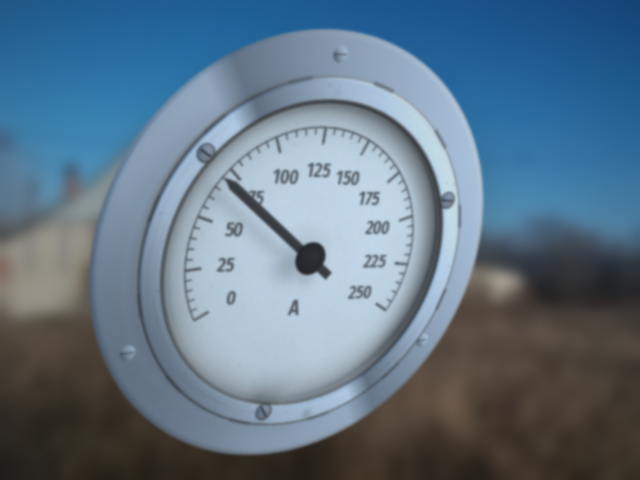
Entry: 70 (A)
